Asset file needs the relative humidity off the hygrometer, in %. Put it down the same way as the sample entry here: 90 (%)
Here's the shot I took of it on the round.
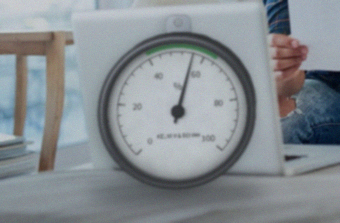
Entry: 56 (%)
